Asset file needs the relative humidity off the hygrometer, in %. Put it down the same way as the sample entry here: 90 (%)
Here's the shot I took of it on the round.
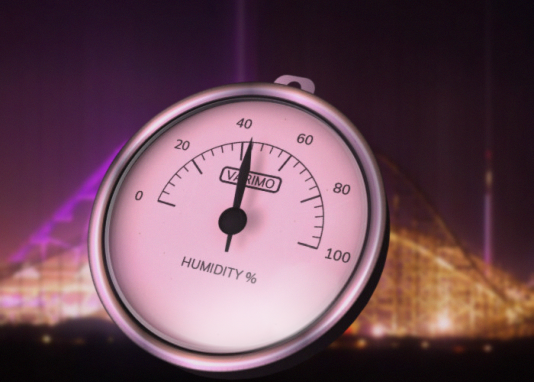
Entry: 44 (%)
